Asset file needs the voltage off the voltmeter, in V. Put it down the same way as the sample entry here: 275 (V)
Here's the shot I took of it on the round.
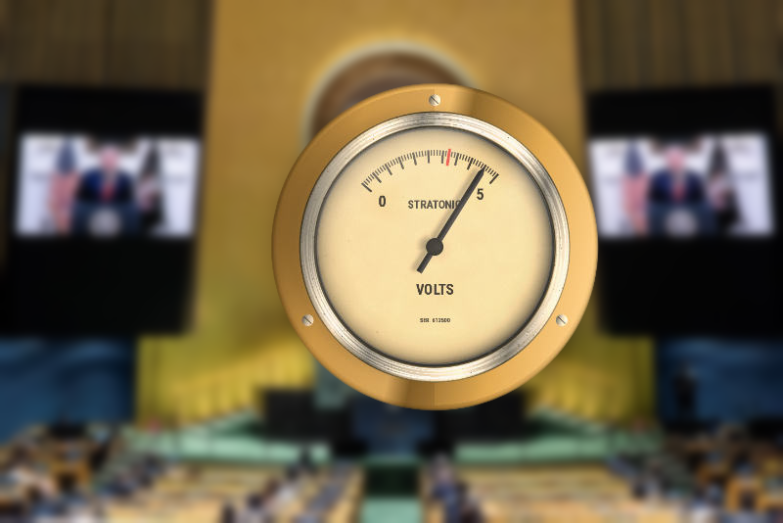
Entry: 4.5 (V)
